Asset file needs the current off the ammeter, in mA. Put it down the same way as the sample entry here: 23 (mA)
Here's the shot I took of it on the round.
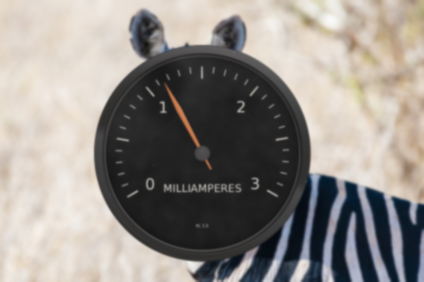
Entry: 1.15 (mA)
